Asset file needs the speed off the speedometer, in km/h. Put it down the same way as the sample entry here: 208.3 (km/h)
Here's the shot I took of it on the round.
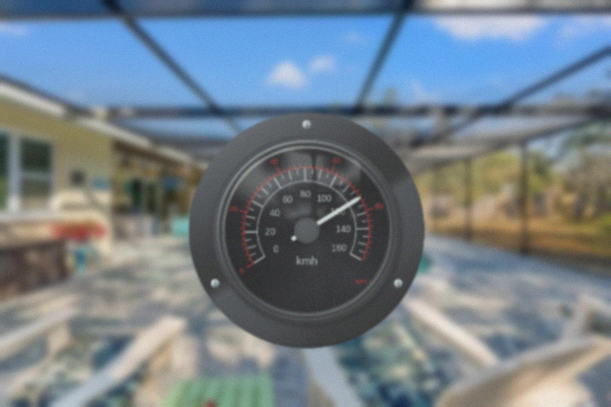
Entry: 120 (km/h)
